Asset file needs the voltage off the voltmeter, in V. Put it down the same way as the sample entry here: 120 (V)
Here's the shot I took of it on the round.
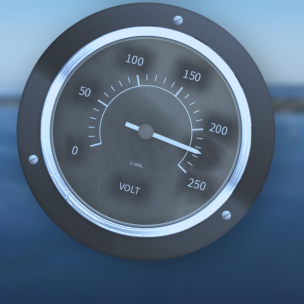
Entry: 225 (V)
